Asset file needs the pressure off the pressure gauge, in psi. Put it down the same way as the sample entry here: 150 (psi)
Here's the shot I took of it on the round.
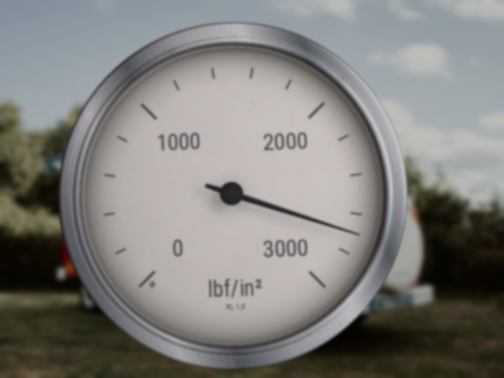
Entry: 2700 (psi)
